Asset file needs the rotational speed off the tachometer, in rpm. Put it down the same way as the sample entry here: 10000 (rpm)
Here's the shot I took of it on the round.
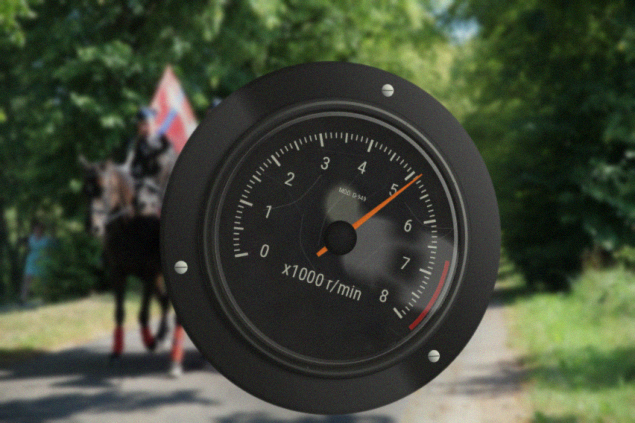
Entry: 5100 (rpm)
